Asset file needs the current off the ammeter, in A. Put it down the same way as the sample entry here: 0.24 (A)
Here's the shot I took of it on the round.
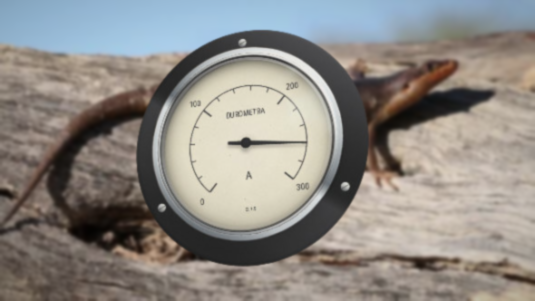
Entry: 260 (A)
